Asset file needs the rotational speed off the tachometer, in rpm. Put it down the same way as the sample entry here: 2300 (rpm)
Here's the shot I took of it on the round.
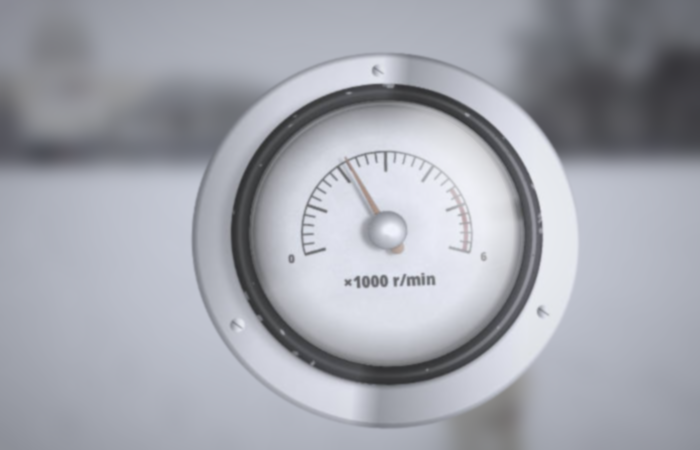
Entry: 2200 (rpm)
